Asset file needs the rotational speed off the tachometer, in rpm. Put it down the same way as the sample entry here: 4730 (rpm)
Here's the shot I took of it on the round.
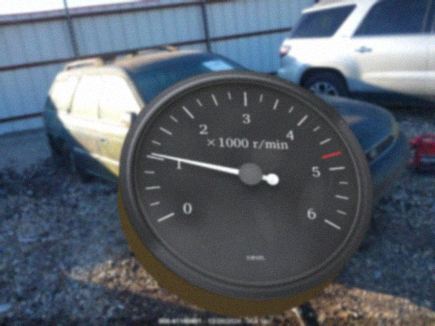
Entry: 1000 (rpm)
